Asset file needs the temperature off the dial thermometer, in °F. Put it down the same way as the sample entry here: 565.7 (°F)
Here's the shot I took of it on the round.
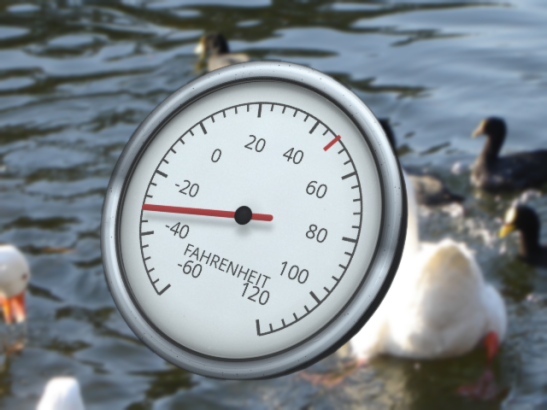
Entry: -32 (°F)
